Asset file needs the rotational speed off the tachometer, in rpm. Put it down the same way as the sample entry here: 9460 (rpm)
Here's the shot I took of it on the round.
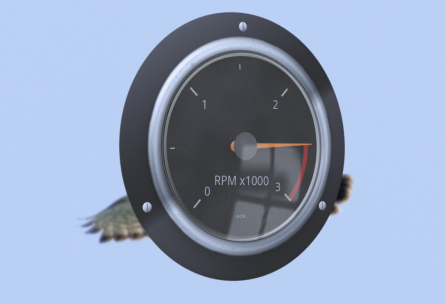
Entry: 2500 (rpm)
